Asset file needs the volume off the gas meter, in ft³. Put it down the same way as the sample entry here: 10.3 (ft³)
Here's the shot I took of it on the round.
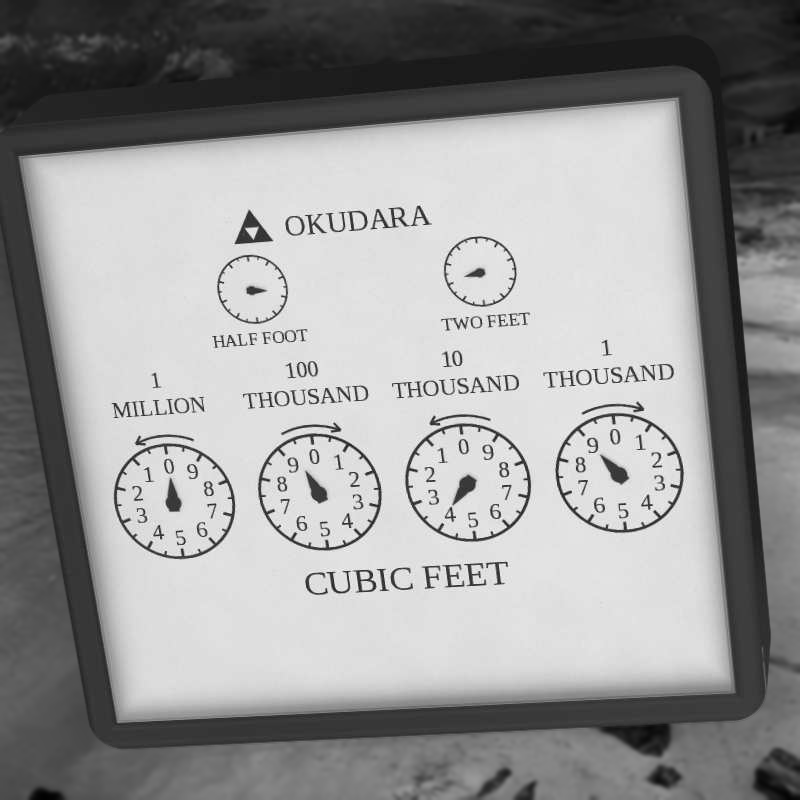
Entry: 993900 (ft³)
